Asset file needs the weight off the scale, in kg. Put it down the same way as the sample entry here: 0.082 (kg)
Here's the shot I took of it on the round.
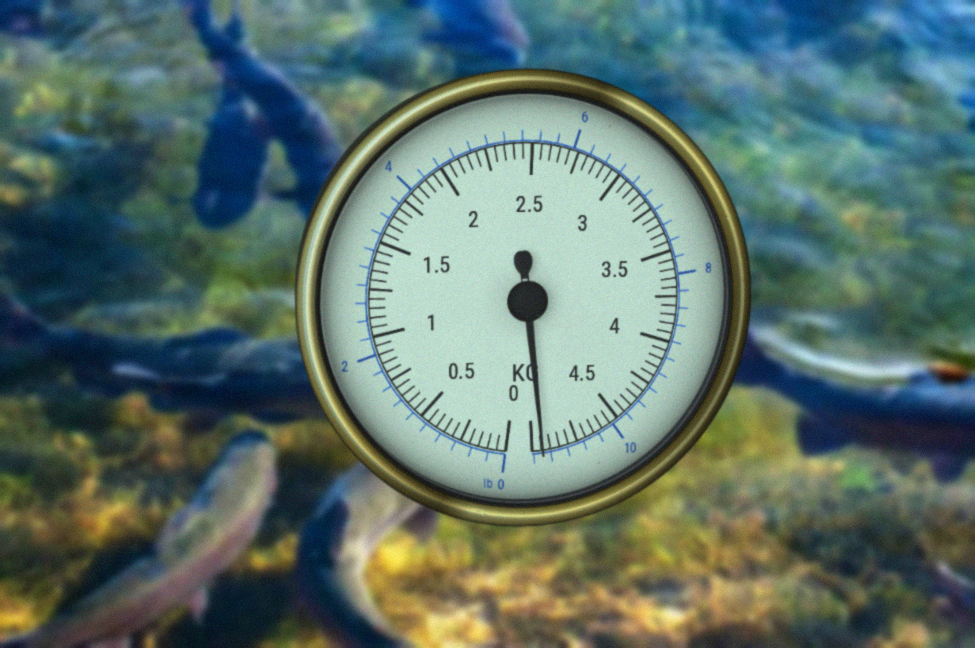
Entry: 4.95 (kg)
